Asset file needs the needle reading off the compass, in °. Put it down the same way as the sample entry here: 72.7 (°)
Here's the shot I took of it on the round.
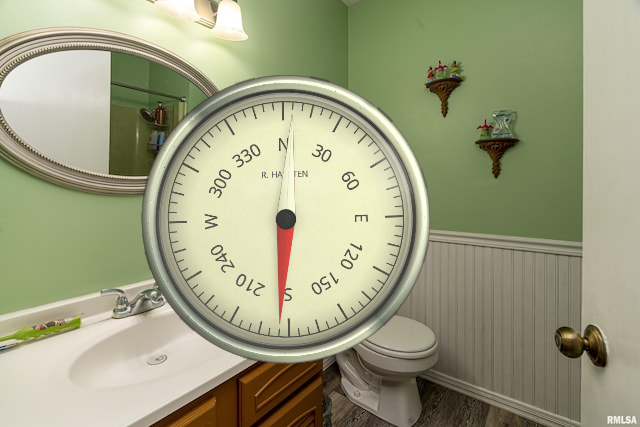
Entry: 185 (°)
